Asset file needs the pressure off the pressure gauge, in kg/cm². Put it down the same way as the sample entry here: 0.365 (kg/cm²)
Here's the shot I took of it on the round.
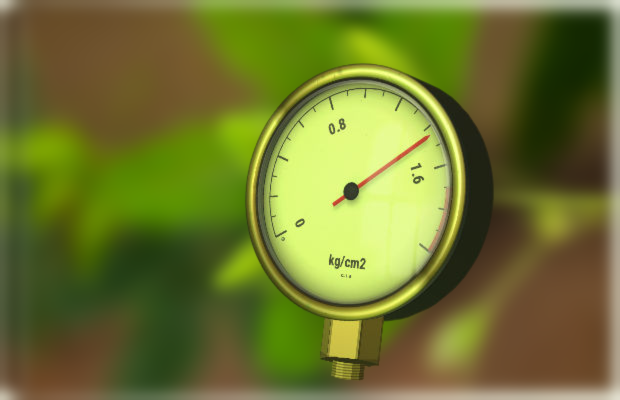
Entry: 1.45 (kg/cm²)
